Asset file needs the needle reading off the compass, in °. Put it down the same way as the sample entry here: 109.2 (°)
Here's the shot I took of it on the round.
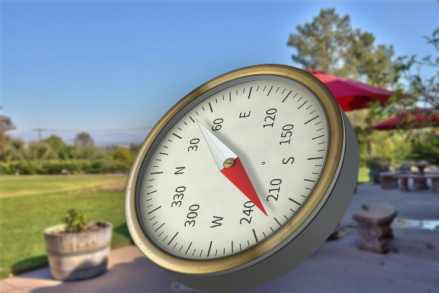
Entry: 227.5 (°)
